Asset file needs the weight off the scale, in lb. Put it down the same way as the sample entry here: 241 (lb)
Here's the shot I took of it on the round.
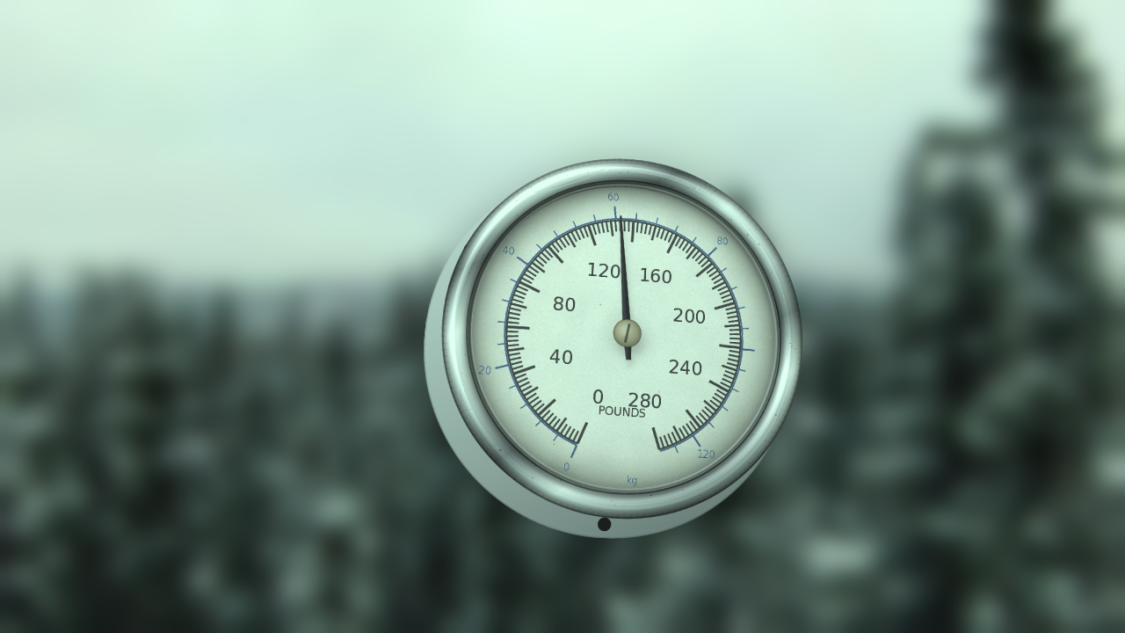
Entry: 134 (lb)
